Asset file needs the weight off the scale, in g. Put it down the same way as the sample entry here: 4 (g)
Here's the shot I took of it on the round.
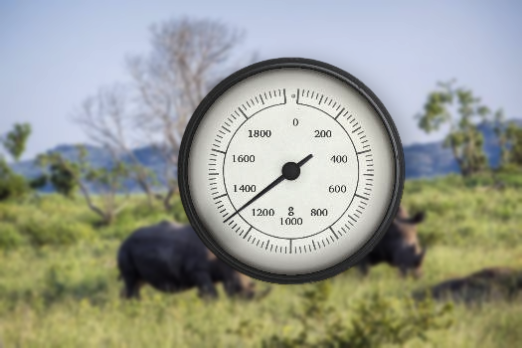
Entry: 1300 (g)
